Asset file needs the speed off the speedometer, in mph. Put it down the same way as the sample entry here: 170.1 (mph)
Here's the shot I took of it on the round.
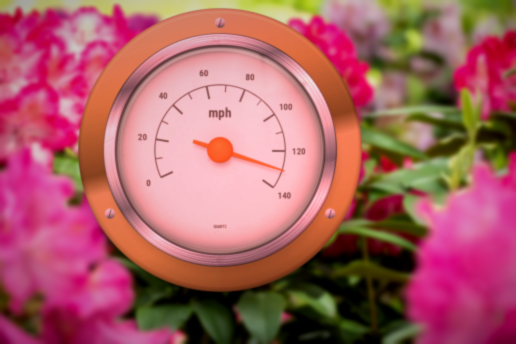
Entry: 130 (mph)
